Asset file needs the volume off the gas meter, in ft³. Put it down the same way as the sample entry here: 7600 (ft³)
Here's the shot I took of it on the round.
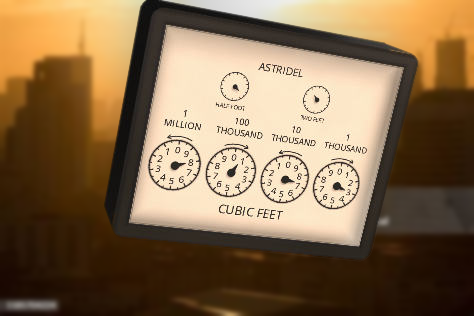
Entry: 807300 (ft³)
